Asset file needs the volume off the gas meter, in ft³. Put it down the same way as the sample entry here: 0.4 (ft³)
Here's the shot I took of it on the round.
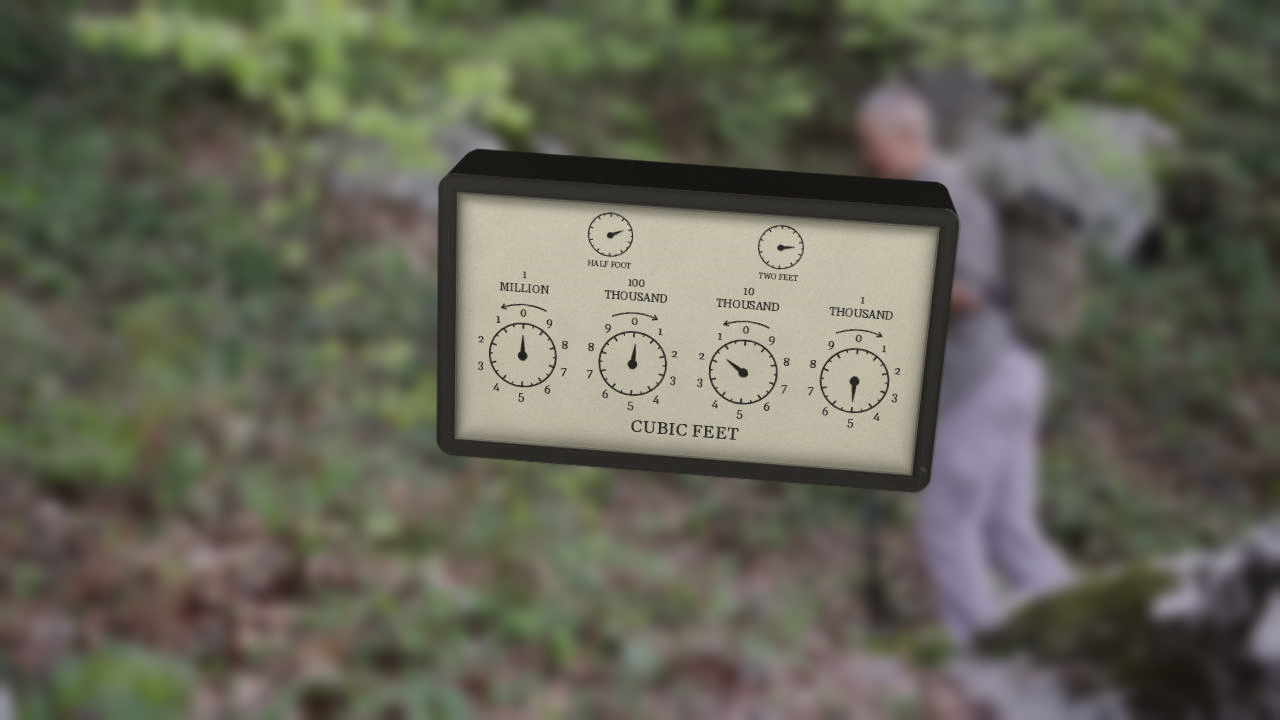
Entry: 1500 (ft³)
